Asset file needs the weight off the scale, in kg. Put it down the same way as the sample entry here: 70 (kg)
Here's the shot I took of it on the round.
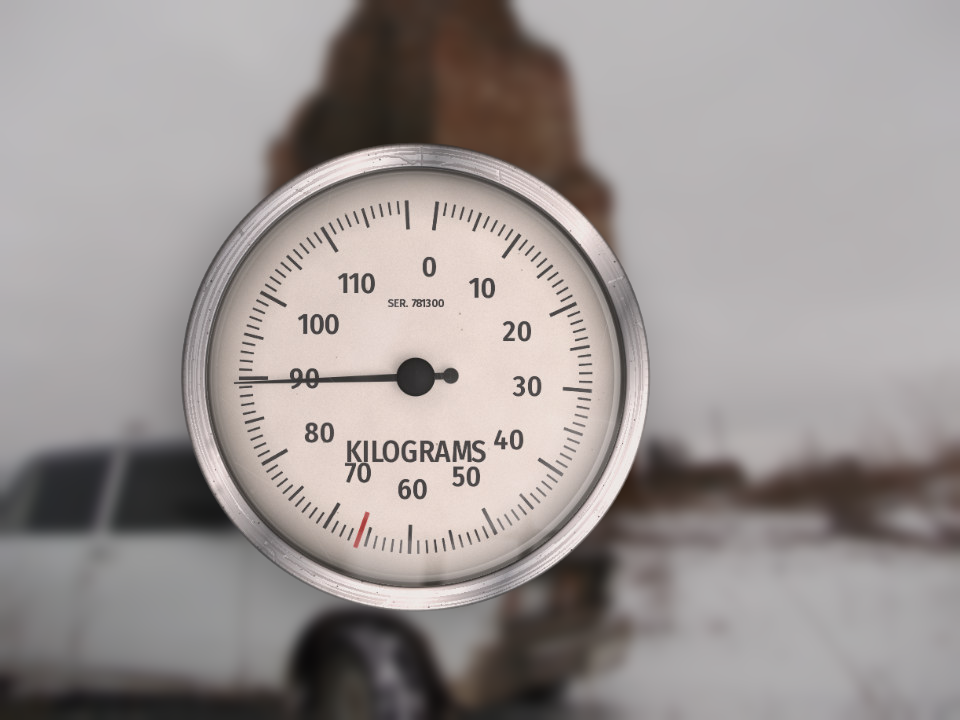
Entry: 89.5 (kg)
